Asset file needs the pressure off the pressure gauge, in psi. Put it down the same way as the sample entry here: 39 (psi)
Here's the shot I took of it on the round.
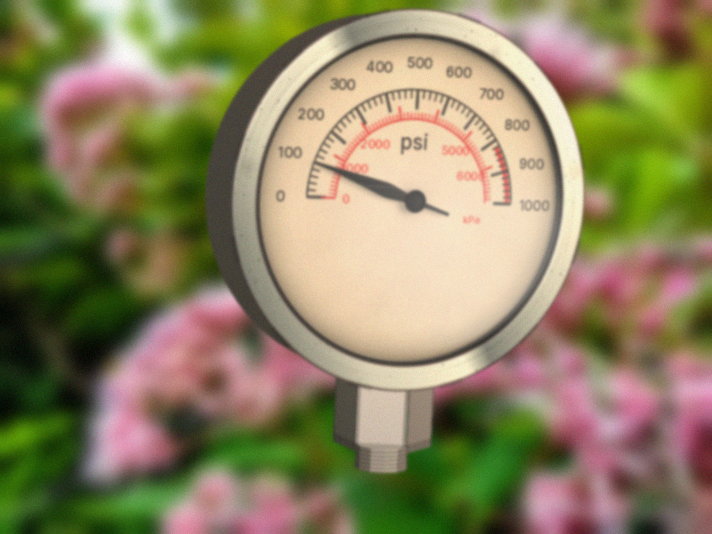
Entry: 100 (psi)
